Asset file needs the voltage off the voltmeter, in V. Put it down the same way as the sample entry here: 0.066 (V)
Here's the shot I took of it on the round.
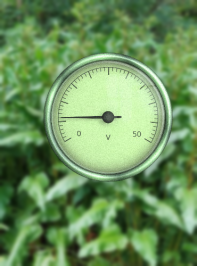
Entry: 6 (V)
